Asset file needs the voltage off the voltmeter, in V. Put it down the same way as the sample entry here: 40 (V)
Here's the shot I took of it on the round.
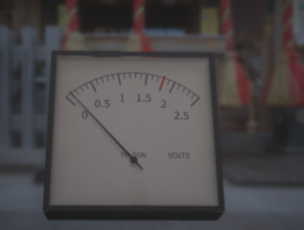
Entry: 0.1 (V)
